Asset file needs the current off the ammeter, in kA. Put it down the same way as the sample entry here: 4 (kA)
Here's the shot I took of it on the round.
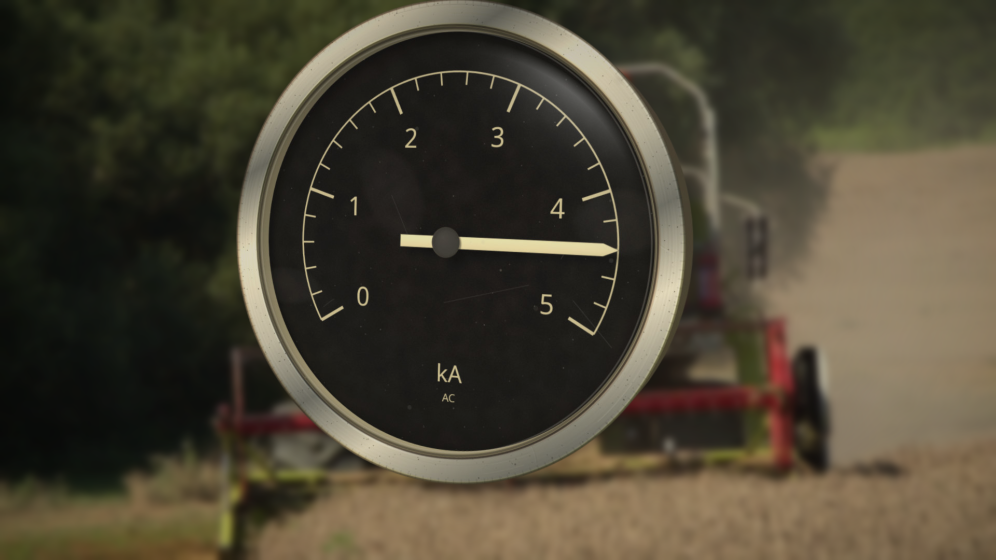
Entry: 4.4 (kA)
